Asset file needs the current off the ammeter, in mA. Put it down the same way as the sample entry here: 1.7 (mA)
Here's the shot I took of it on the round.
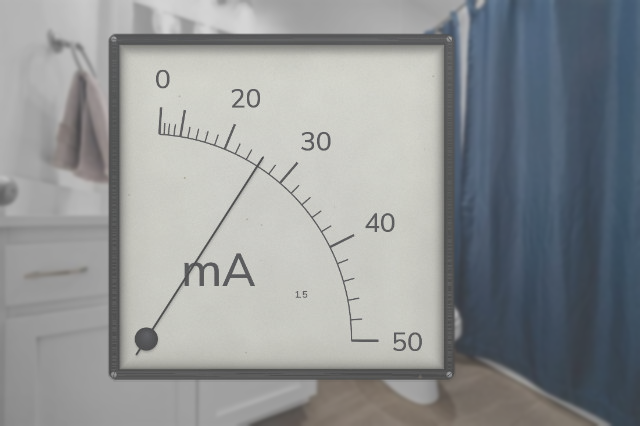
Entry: 26 (mA)
